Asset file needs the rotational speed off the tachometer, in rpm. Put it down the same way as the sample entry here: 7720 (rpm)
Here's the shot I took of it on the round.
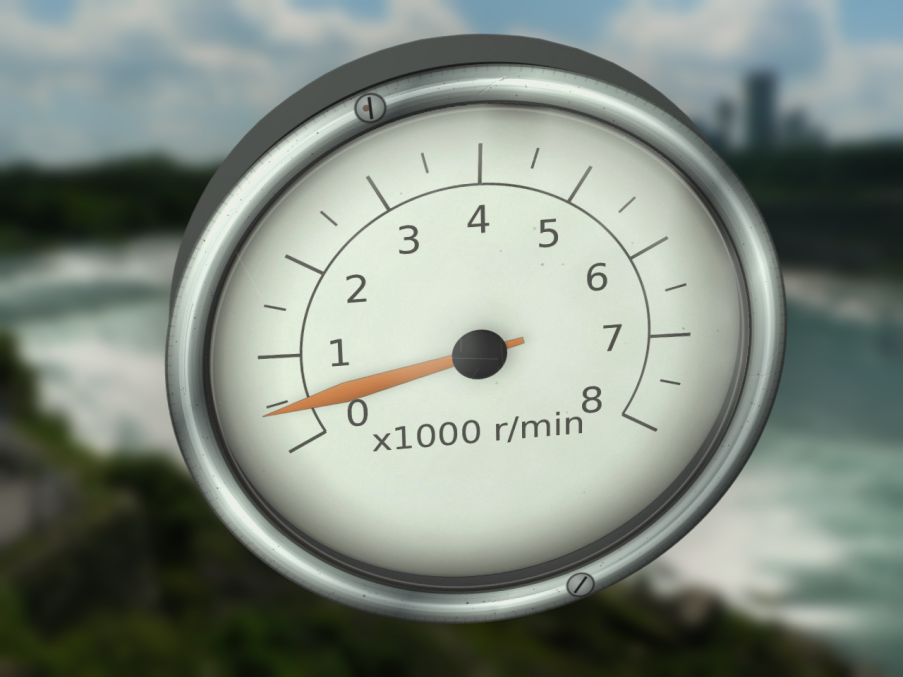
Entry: 500 (rpm)
